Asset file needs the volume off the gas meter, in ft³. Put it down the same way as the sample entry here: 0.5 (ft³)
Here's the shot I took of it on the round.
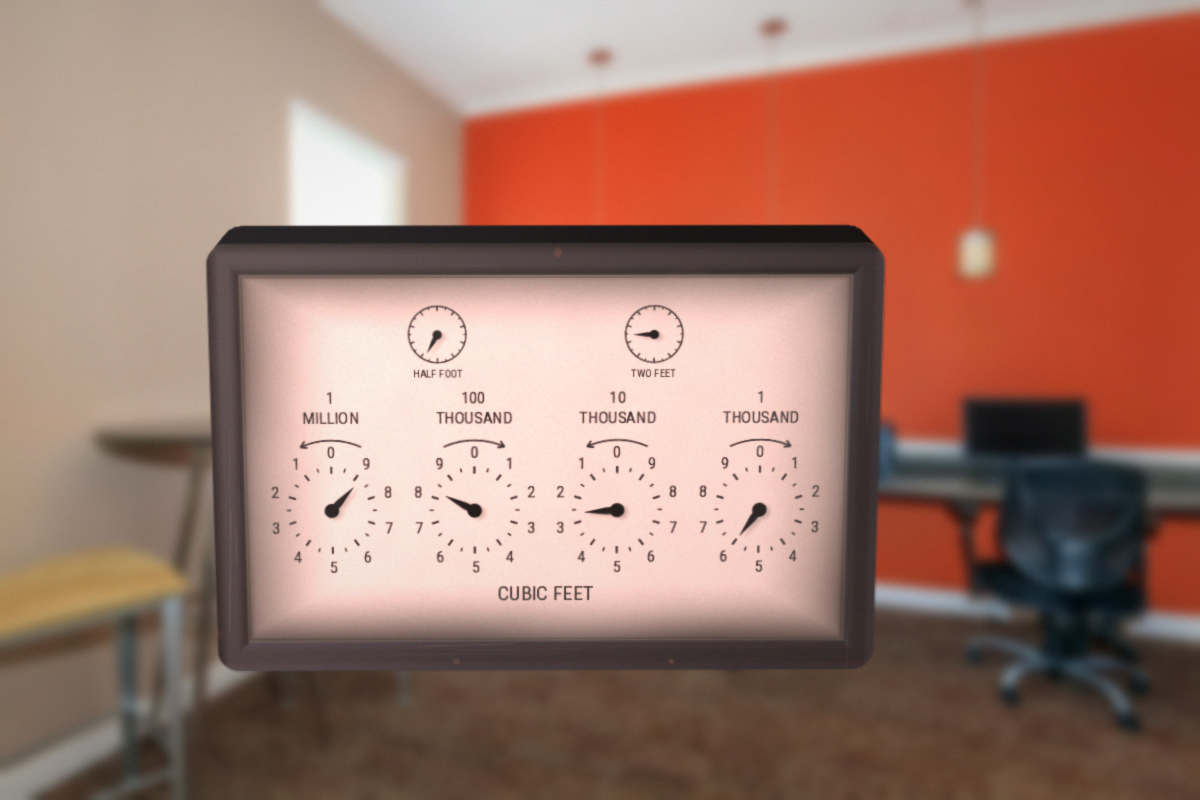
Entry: 882600 (ft³)
